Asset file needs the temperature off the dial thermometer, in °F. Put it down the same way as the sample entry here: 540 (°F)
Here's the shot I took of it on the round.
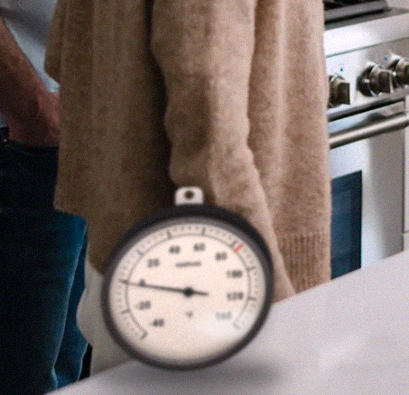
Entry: 0 (°F)
